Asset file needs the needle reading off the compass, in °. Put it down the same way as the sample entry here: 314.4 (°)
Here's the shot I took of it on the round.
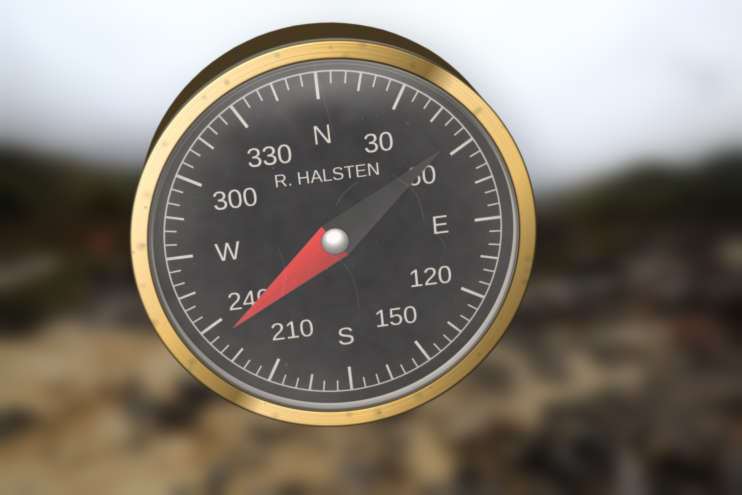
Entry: 235 (°)
